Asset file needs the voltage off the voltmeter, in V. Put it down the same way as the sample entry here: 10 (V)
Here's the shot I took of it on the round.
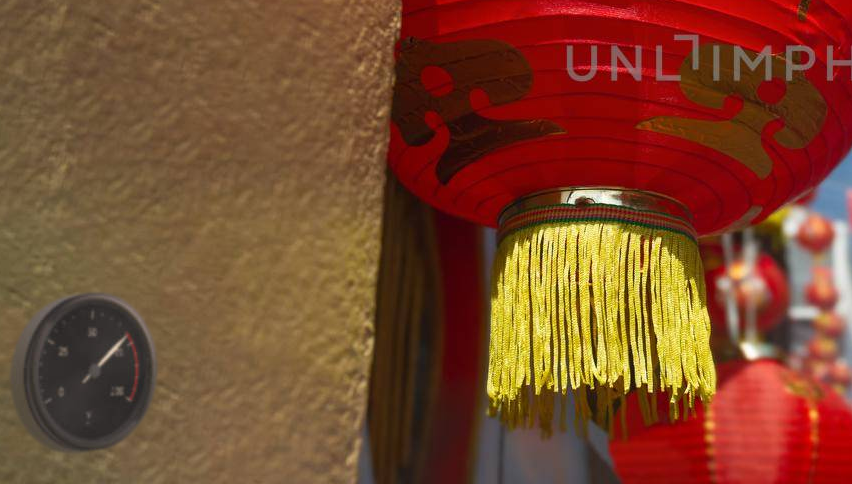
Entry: 70 (V)
